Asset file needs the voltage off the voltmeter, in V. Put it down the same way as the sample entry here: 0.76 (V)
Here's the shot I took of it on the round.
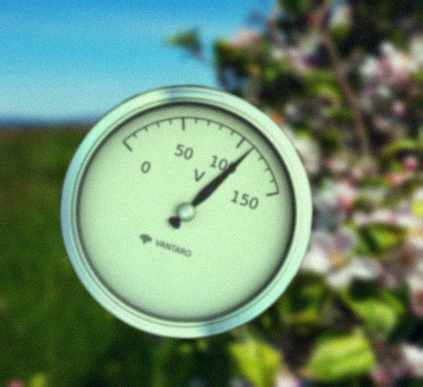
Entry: 110 (V)
